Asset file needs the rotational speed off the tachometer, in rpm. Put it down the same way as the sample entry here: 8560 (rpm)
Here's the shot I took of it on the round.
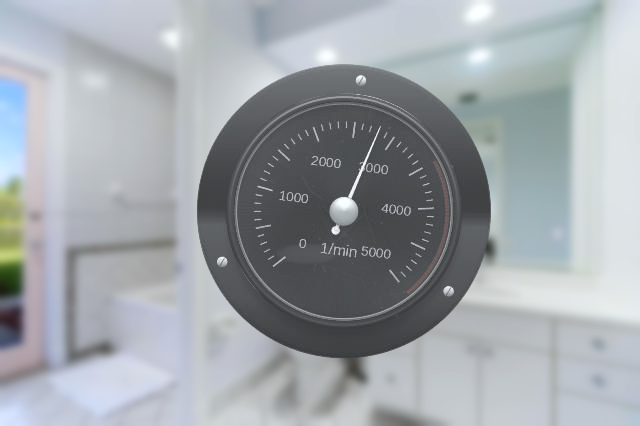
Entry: 2800 (rpm)
